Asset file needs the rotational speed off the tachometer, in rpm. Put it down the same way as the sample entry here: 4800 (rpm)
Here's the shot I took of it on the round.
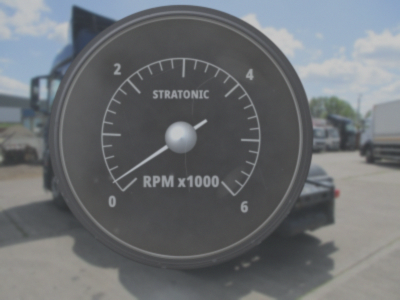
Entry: 200 (rpm)
